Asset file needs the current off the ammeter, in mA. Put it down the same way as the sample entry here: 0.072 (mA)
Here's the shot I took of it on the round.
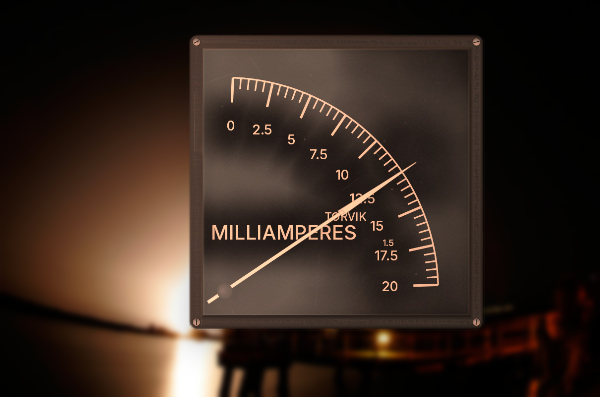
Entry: 12.5 (mA)
